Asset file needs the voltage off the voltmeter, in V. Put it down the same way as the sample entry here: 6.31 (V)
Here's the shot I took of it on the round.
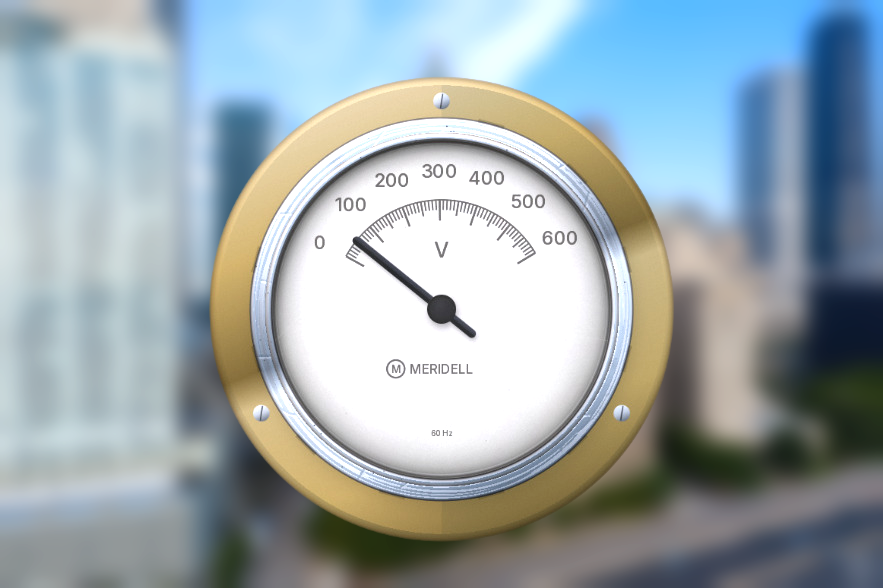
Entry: 50 (V)
